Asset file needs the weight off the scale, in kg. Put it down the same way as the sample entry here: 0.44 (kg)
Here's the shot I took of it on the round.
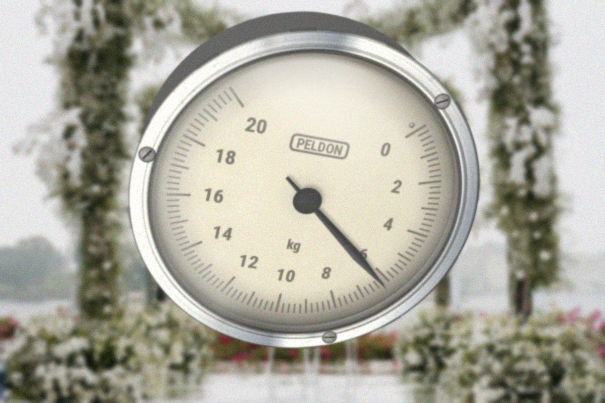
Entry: 6.2 (kg)
